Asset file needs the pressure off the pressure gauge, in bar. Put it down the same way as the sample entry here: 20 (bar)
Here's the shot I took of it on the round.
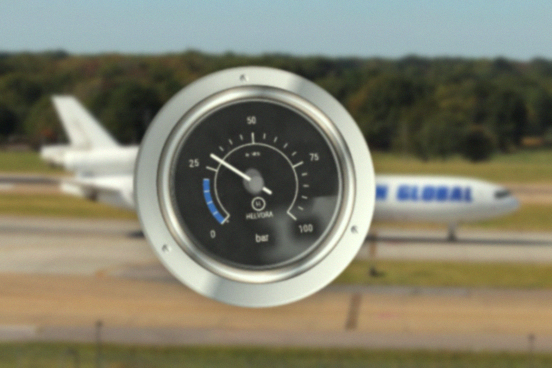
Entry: 30 (bar)
